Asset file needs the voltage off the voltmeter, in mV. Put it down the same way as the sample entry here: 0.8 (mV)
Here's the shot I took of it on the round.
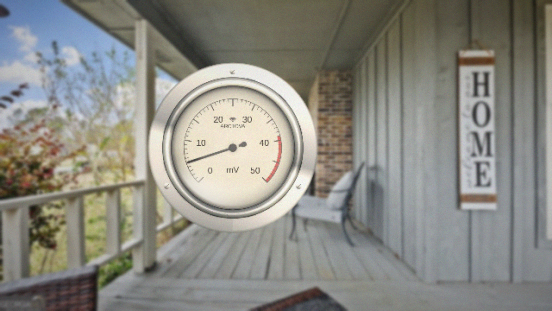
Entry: 5 (mV)
